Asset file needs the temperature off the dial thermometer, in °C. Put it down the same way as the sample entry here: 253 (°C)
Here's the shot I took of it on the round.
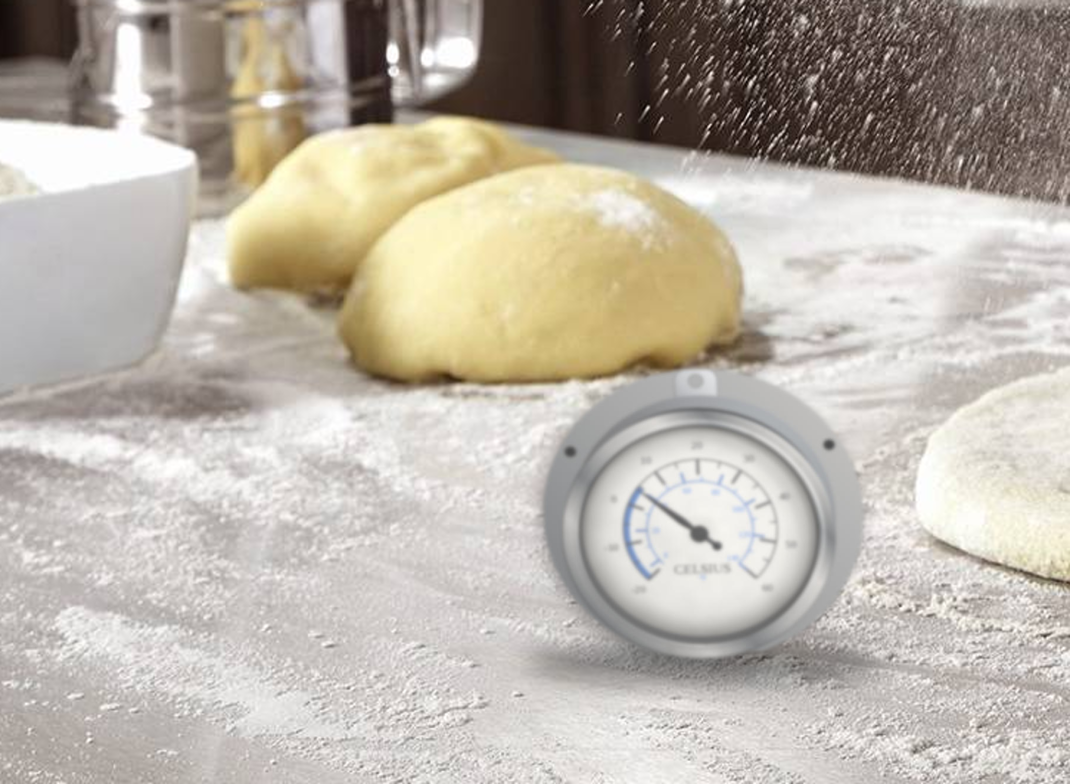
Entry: 5 (°C)
